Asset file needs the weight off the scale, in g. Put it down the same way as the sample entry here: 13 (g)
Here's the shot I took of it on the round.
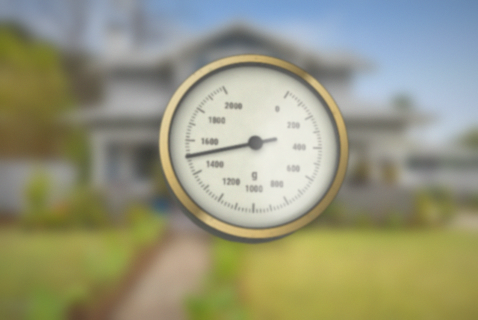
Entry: 1500 (g)
